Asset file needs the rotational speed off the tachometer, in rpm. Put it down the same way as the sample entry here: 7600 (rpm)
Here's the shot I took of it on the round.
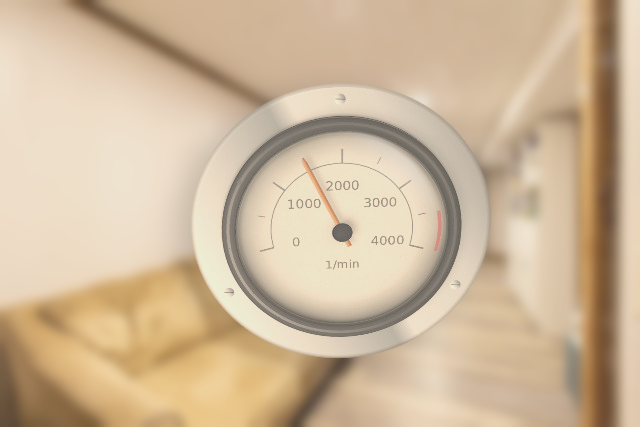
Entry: 1500 (rpm)
